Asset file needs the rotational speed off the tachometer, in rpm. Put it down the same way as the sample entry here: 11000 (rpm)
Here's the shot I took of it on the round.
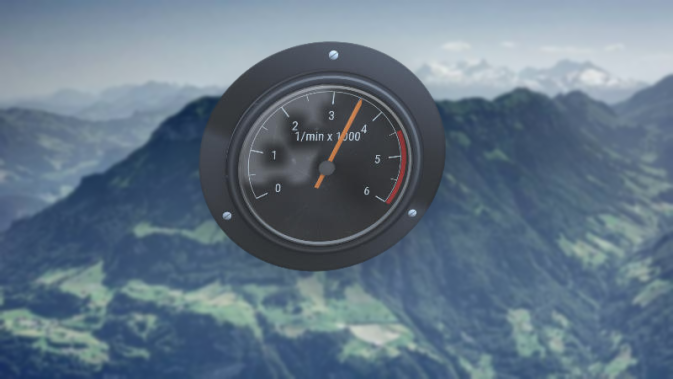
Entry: 3500 (rpm)
